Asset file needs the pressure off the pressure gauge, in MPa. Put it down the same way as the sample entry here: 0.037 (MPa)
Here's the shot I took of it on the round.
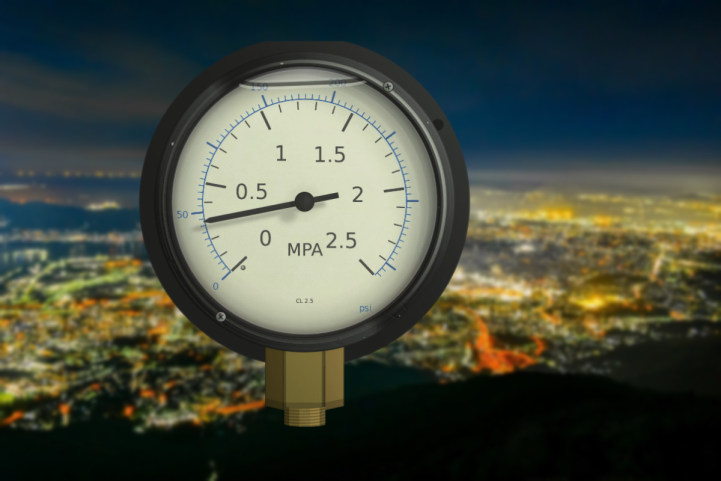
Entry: 0.3 (MPa)
